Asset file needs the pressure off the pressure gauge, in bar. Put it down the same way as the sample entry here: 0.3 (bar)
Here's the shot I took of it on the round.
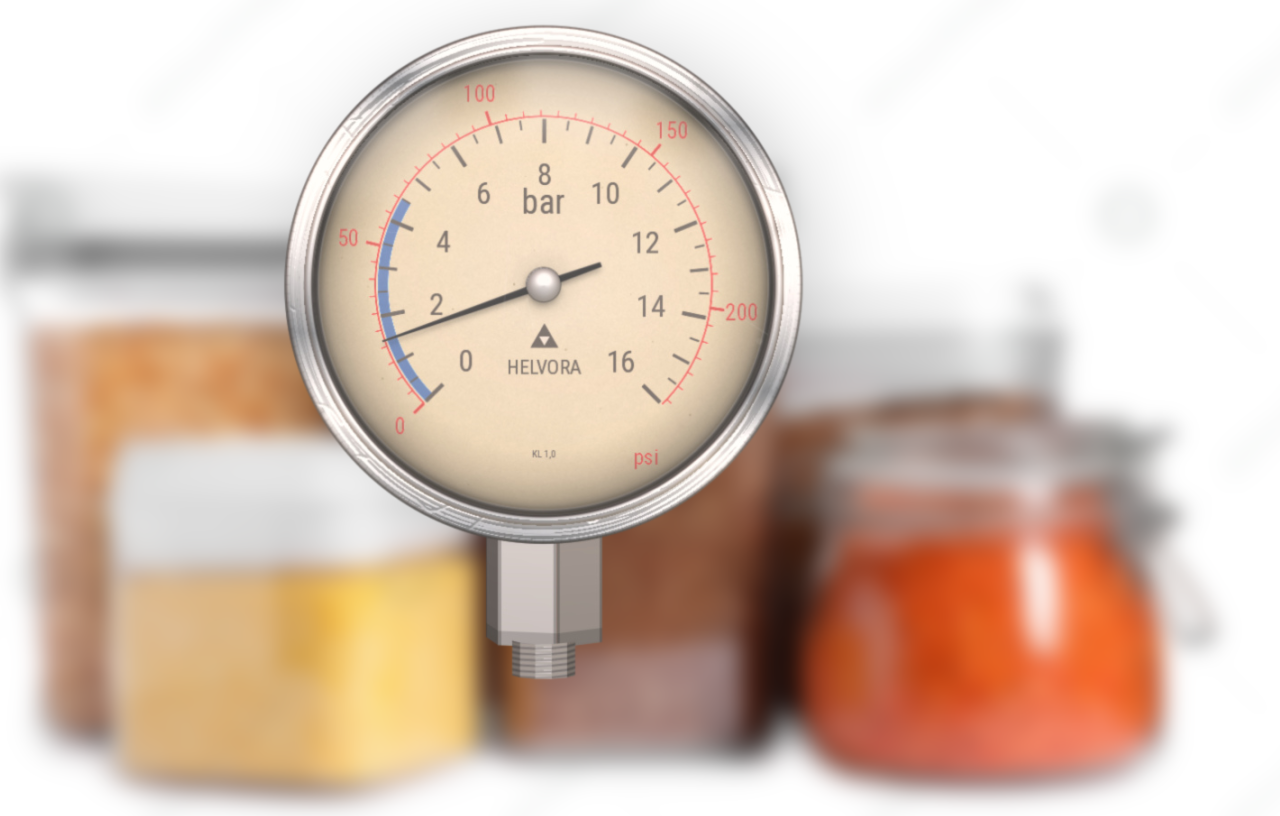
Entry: 1.5 (bar)
